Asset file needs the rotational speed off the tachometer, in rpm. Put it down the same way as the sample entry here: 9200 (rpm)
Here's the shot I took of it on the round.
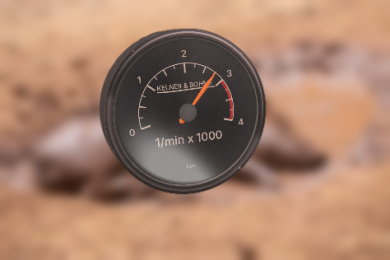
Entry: 2750 (rpm)
